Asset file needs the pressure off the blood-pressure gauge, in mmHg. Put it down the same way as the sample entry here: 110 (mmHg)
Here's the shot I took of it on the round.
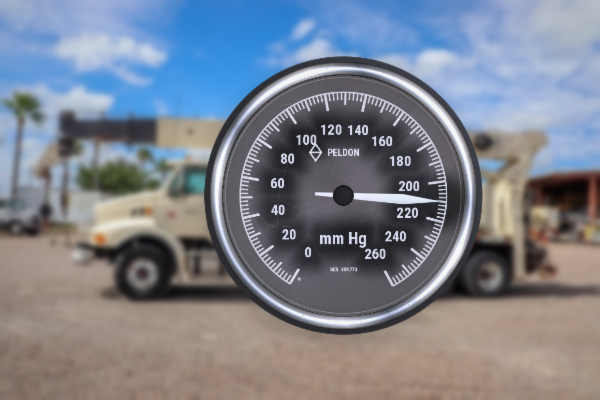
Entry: 210 (mmHg)
